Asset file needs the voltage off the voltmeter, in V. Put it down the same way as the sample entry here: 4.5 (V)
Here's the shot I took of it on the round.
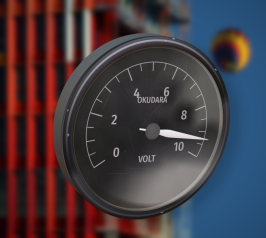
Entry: 9.25 (V)
